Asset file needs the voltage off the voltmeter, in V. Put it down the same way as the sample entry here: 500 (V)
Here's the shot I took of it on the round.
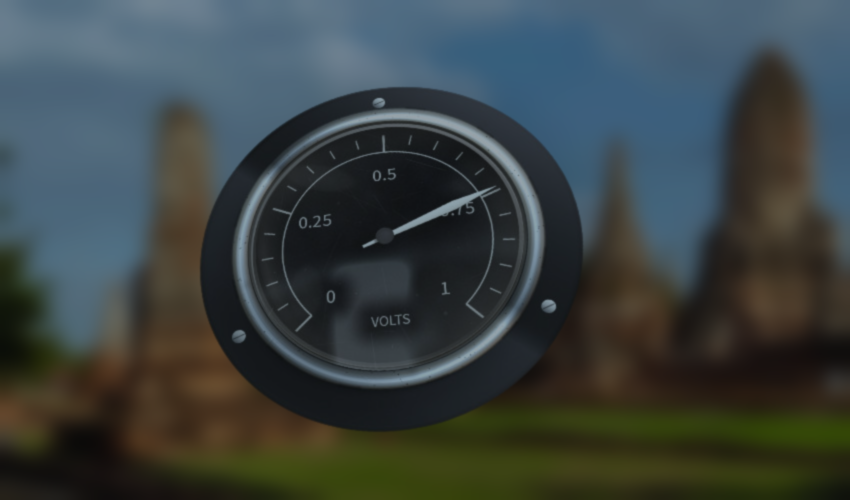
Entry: 0.75 (V)
